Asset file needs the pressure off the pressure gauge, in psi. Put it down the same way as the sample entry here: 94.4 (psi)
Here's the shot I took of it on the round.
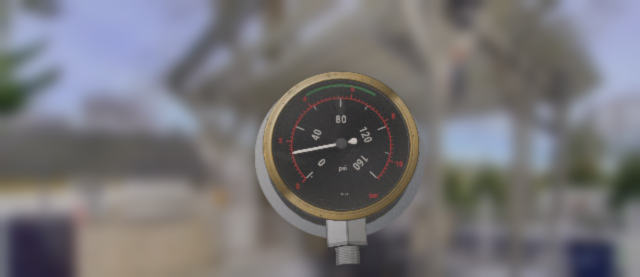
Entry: 20 (psi)
